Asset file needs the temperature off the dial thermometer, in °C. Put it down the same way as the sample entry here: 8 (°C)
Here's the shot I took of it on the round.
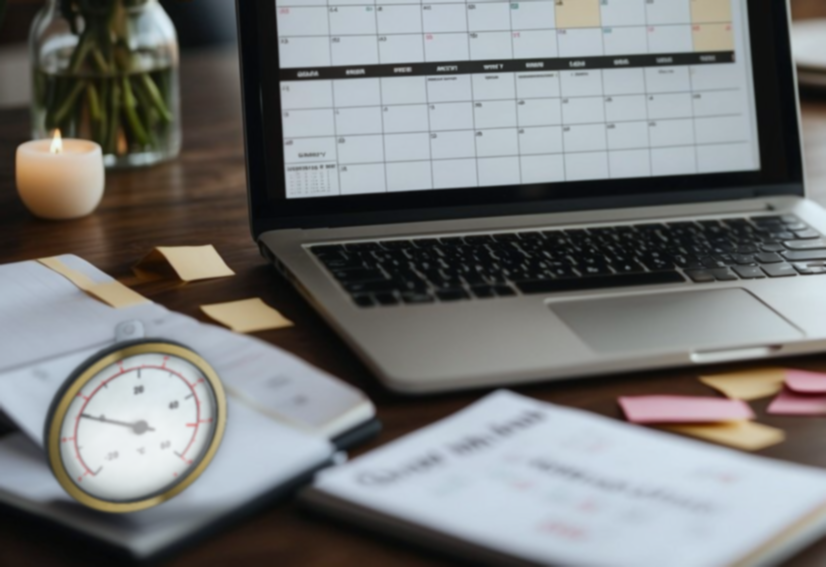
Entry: 0 (°C)
